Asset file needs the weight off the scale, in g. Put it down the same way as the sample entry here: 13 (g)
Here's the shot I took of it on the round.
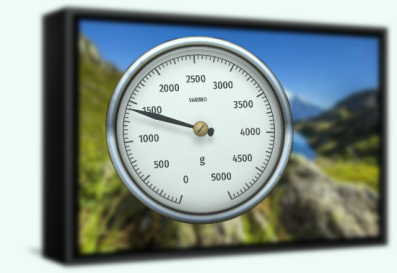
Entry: 1400 (g)
